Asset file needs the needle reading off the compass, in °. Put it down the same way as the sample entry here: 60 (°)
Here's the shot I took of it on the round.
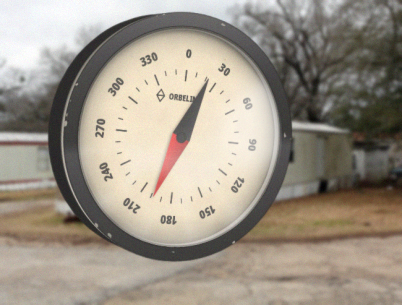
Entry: 200 (°)
